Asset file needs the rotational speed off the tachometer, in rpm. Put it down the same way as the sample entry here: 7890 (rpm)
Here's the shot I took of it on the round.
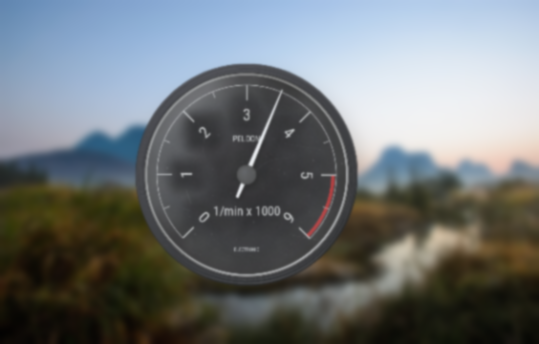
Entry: 3500 (rpm)
